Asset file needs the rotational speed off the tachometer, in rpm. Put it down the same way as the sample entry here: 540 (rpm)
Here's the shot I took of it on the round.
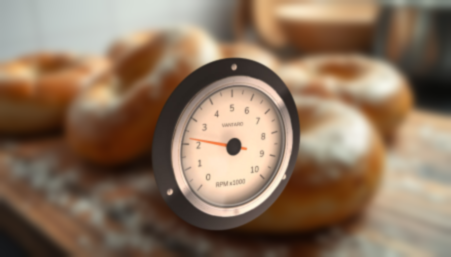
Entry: 2250 (rpm)
